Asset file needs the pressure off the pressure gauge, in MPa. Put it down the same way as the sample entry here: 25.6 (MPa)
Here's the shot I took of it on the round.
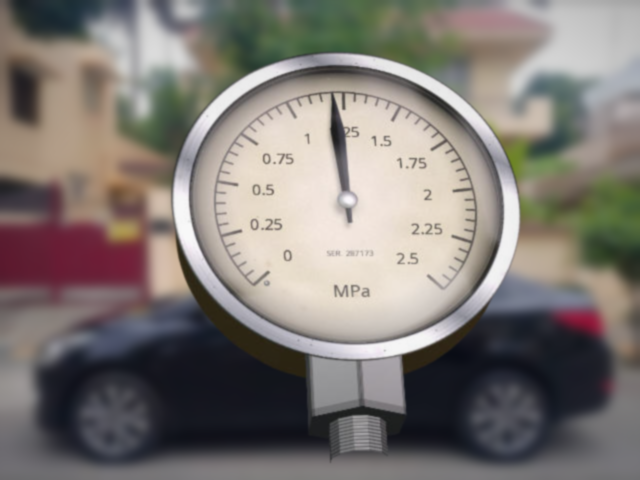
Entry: 1.2 (MPa)
